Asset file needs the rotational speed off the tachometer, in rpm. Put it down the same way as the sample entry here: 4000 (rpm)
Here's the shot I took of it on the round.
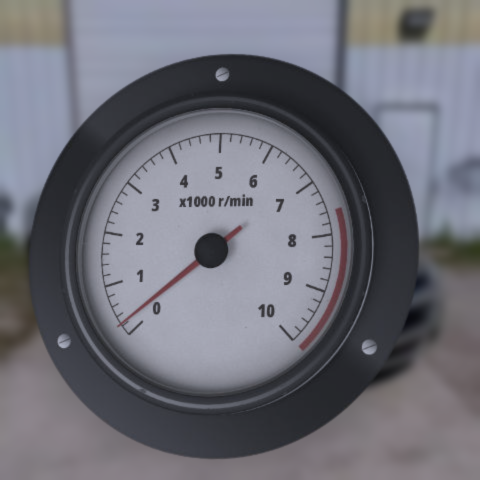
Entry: 200 (rpm)
